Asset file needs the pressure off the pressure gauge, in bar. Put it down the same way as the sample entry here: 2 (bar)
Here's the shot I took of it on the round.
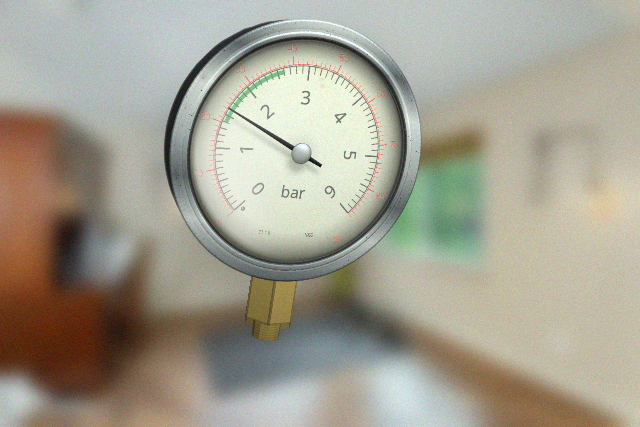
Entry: 1.6 (bar)
